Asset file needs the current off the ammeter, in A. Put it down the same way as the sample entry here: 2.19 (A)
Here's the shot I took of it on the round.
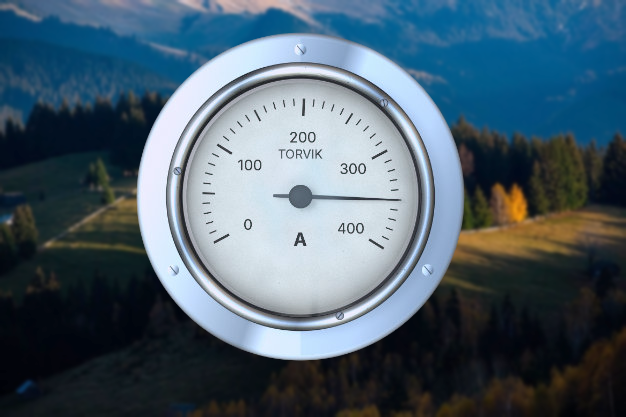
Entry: 350 (A)
